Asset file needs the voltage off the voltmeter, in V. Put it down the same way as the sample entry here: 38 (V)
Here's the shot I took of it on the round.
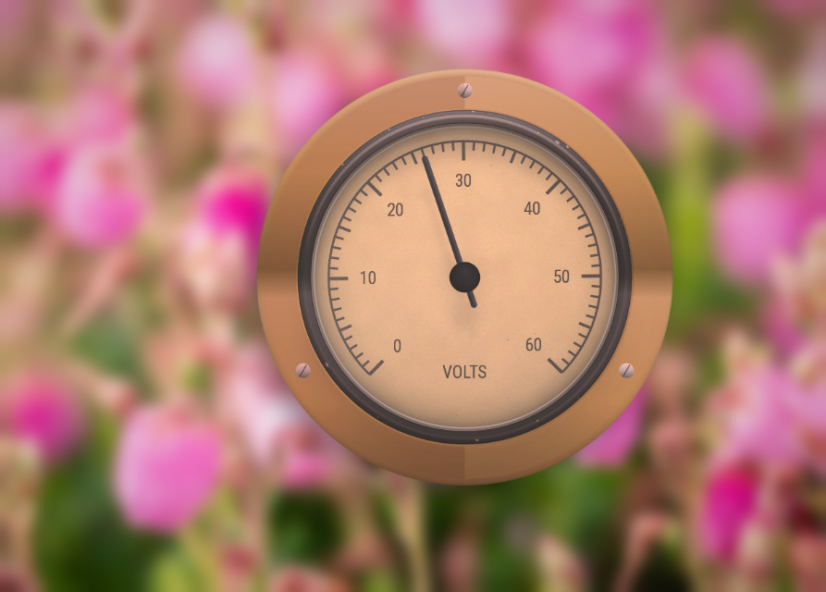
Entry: 26 (V)
